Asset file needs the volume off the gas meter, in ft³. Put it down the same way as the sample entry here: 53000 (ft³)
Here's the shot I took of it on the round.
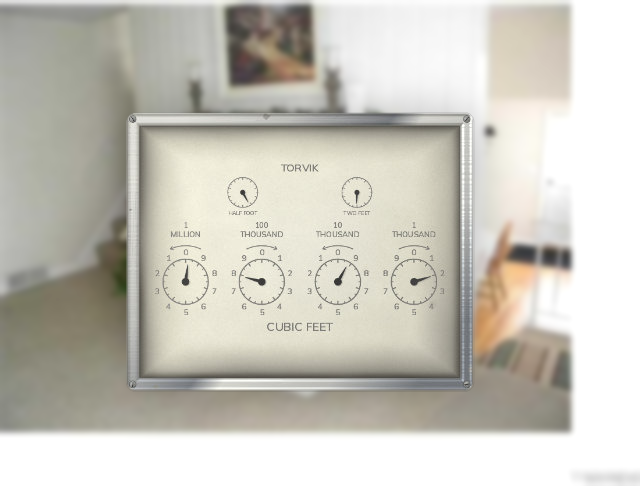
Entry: 979200 (ft³)
